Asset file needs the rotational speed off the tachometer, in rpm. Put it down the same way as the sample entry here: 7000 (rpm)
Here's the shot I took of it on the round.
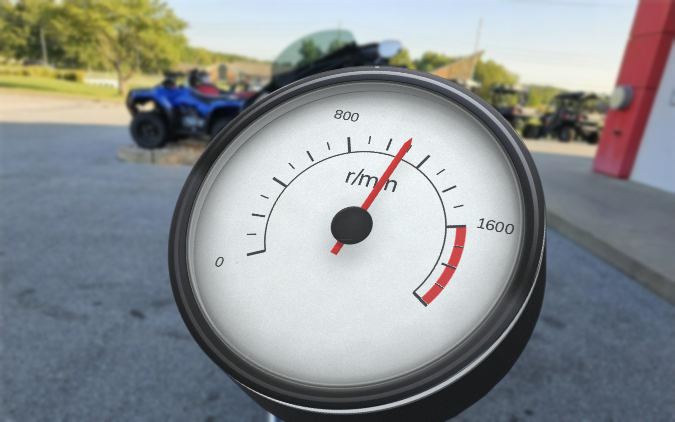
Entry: 1100 (rpm)
